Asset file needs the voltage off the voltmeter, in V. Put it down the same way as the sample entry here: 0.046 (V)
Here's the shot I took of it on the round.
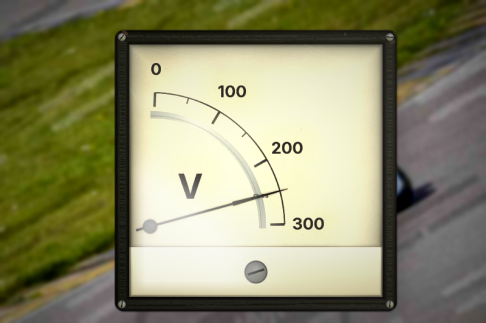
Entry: 250 (V)
